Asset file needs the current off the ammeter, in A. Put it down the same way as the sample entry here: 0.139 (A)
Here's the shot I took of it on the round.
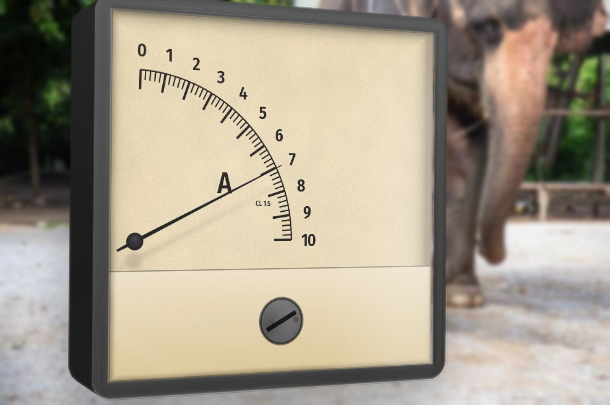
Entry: 7 (A)
